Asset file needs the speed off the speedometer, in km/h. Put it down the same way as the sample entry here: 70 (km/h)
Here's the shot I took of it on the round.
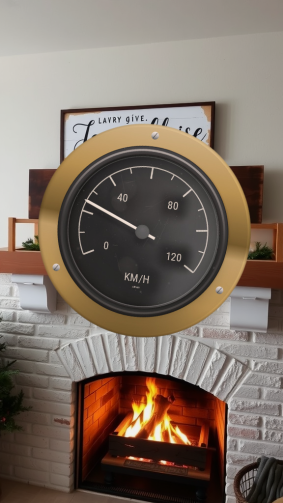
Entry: 25 (km/h)
